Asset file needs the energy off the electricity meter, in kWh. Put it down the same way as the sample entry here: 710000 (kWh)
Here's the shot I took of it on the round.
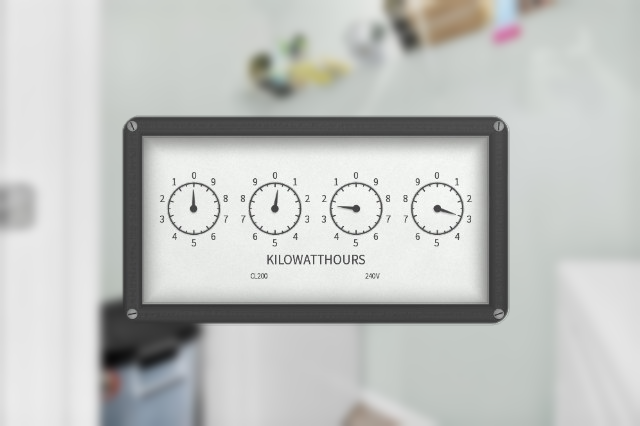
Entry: 23 (kWh)
